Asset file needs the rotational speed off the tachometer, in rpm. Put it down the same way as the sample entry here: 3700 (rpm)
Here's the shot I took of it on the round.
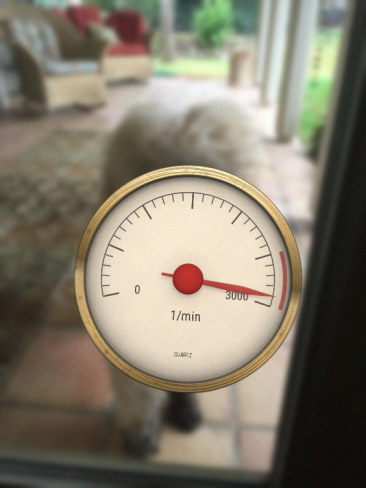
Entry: 2900 (rpm)
